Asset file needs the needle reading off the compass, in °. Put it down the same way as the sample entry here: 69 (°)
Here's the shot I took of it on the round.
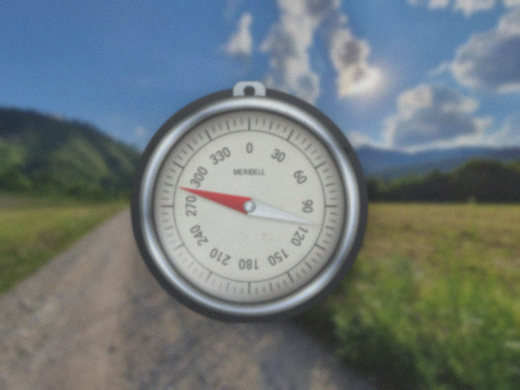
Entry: 285 (°)
